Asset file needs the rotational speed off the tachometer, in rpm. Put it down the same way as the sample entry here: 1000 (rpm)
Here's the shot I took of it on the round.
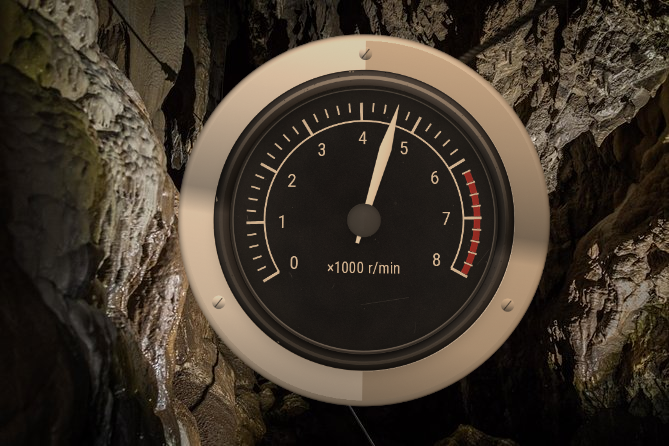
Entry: 4600 (rpm)
